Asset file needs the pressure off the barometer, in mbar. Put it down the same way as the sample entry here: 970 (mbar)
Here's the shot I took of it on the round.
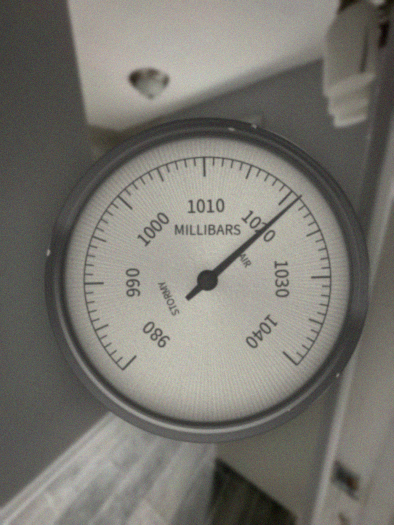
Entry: 1021 (mbar)
